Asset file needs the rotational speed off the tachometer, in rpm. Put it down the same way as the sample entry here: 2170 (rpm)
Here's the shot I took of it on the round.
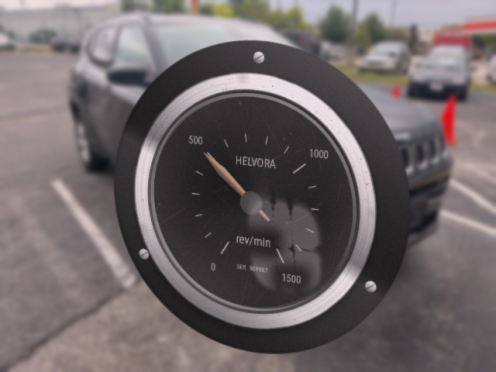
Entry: 500 (rpm)
